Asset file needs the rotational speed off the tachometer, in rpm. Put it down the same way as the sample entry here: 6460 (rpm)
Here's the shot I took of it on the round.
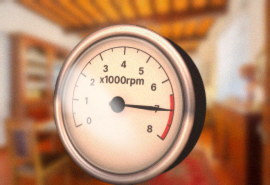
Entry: 7000 (rpm)
